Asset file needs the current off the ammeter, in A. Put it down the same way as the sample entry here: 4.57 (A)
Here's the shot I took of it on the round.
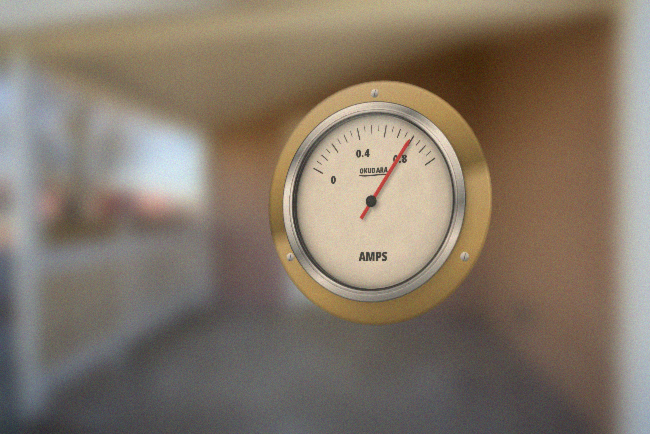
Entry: 0.8 (A)
